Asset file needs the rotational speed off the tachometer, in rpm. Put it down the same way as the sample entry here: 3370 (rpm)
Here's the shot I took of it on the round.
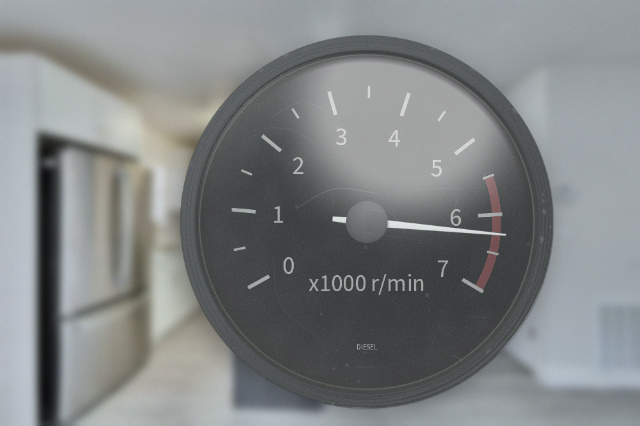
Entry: 6250 (rpm)
